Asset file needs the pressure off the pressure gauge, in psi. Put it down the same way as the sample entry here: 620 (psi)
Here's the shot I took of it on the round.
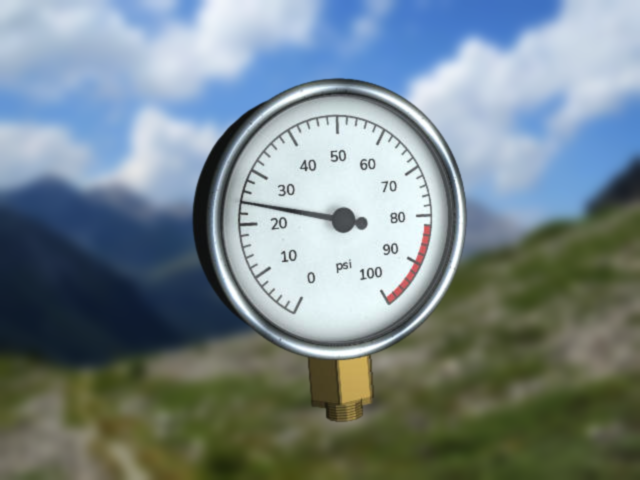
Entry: 24 (psi)
